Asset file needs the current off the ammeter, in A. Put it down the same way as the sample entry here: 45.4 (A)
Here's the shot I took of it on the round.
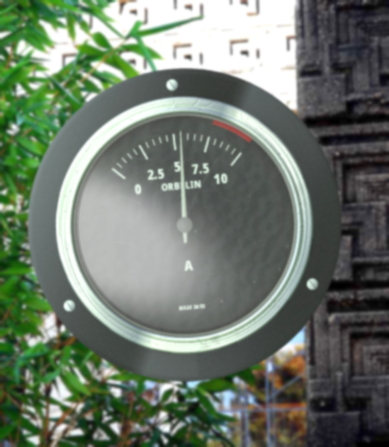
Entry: 5.5 (A)
